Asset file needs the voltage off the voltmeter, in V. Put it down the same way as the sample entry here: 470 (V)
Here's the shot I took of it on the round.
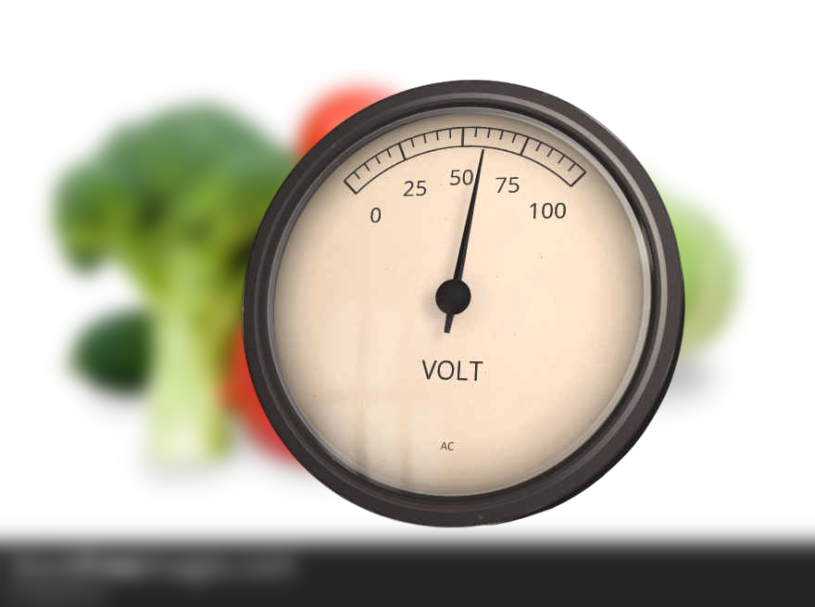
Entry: 60 (V)
